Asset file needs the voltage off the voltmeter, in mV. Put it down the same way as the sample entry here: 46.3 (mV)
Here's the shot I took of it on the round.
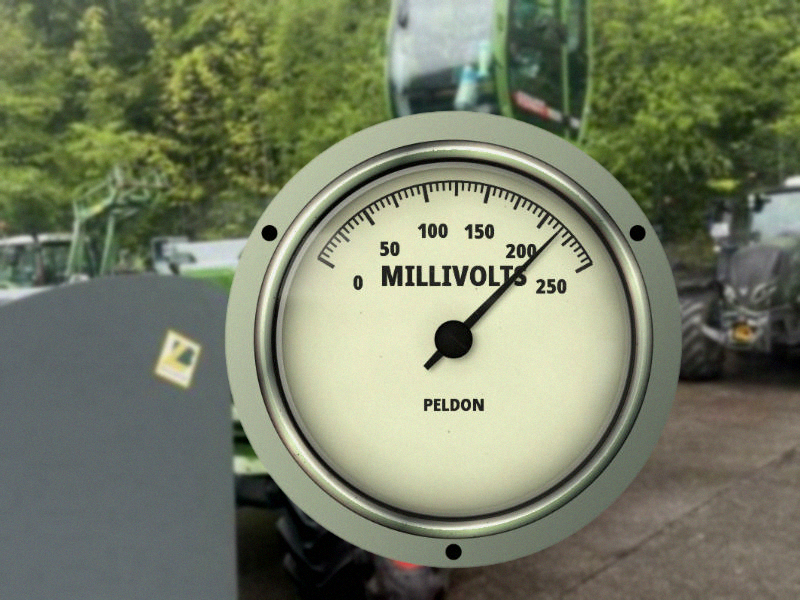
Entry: 215 (mV)
